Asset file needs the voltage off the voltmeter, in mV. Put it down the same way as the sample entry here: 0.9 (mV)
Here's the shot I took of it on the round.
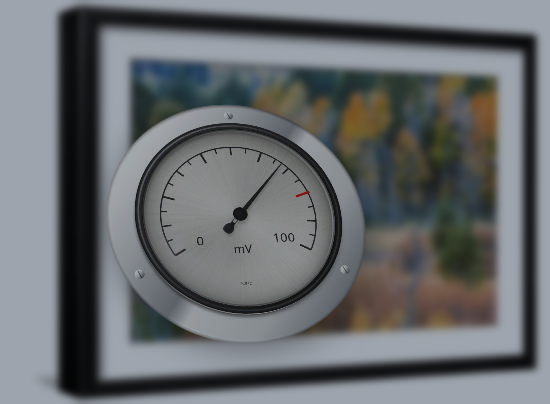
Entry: 67.5 (mV)
